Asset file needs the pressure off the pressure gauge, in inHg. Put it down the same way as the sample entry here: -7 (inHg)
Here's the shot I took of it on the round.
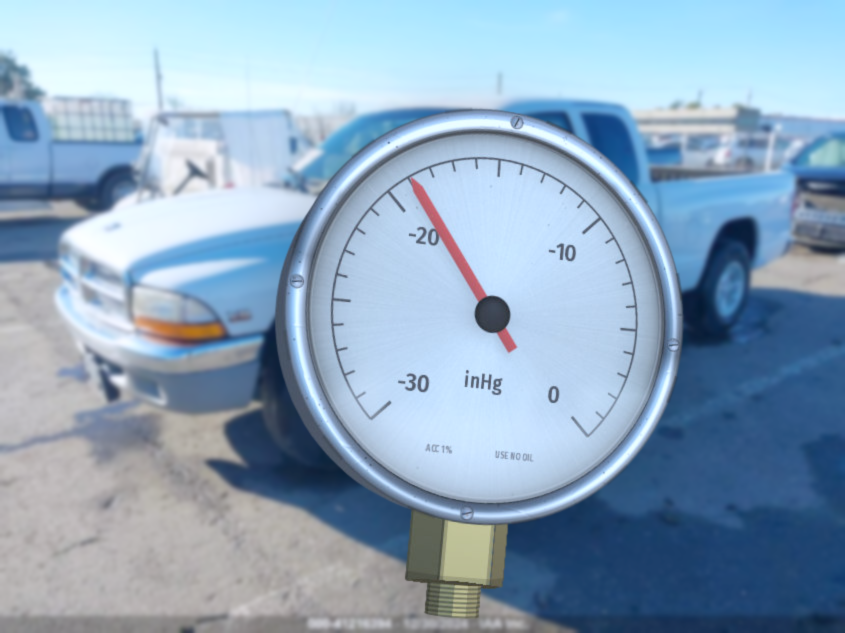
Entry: -19 (inHg)
